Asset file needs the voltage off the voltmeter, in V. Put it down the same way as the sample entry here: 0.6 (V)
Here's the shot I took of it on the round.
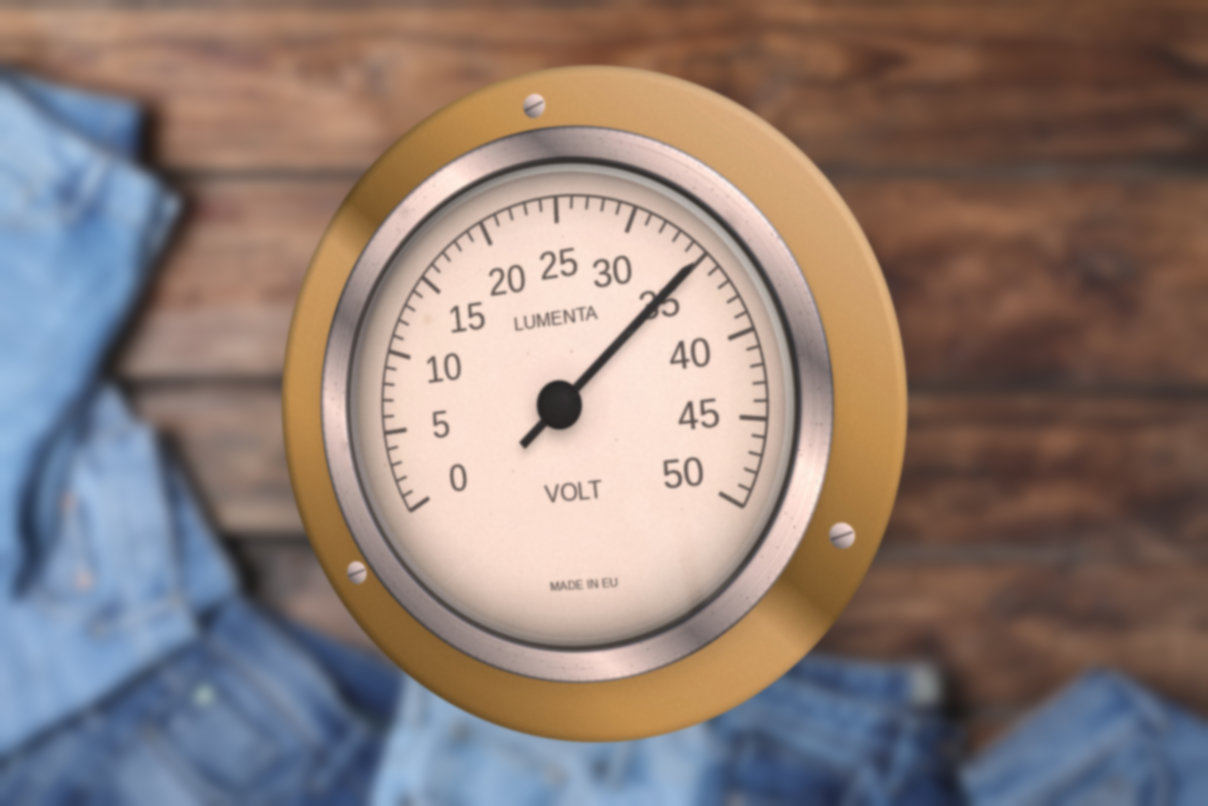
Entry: 35 (V)
